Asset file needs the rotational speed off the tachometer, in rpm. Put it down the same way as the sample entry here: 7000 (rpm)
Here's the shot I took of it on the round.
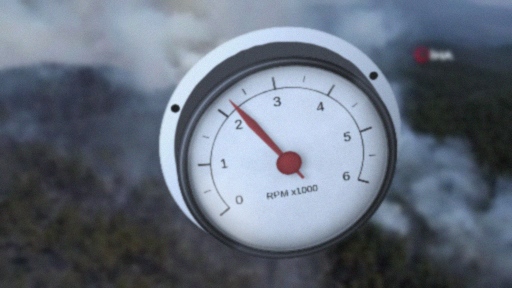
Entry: 2250 (rpm)
